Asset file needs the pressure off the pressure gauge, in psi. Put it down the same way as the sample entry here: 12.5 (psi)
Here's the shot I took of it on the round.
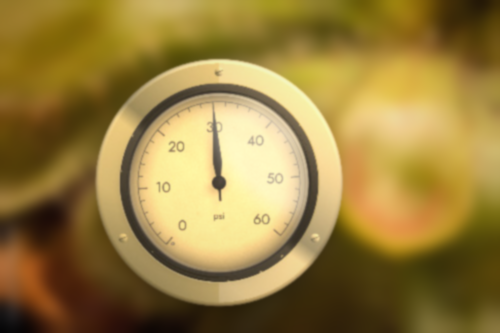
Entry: 30 (psi)
